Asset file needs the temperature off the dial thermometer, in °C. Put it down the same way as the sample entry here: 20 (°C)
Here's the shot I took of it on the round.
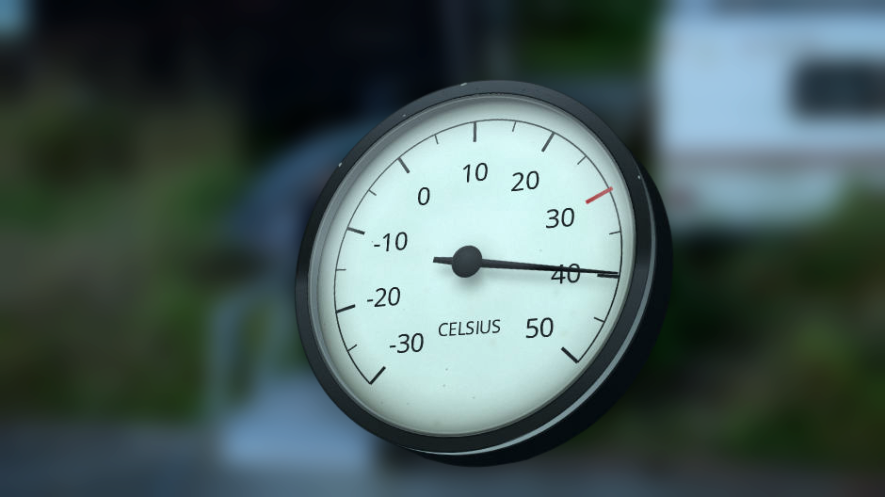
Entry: 40 (°C)
